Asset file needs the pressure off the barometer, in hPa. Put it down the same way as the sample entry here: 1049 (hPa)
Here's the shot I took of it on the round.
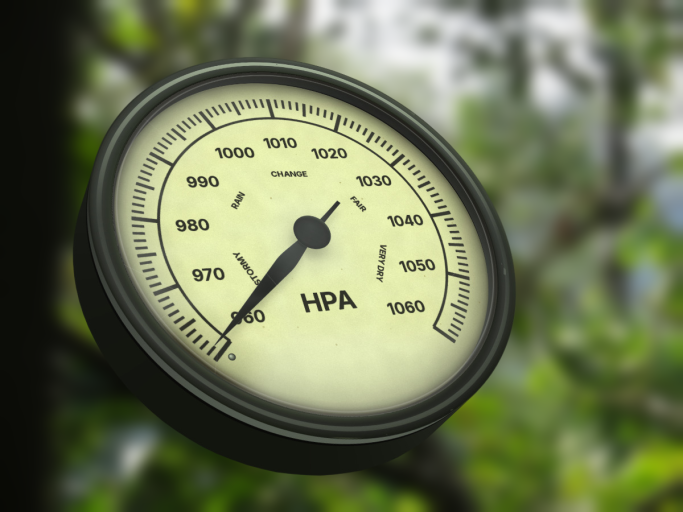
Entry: 961 (hPa)
